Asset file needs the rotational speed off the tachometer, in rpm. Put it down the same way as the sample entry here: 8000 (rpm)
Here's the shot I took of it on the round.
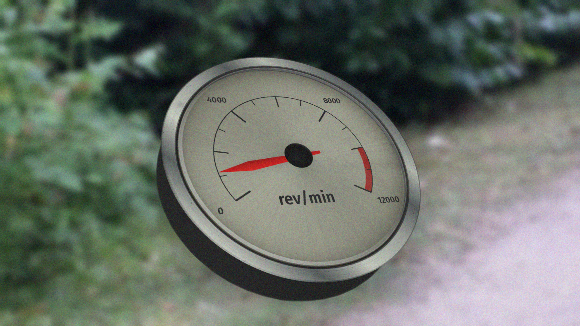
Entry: 1000 (rpm)
